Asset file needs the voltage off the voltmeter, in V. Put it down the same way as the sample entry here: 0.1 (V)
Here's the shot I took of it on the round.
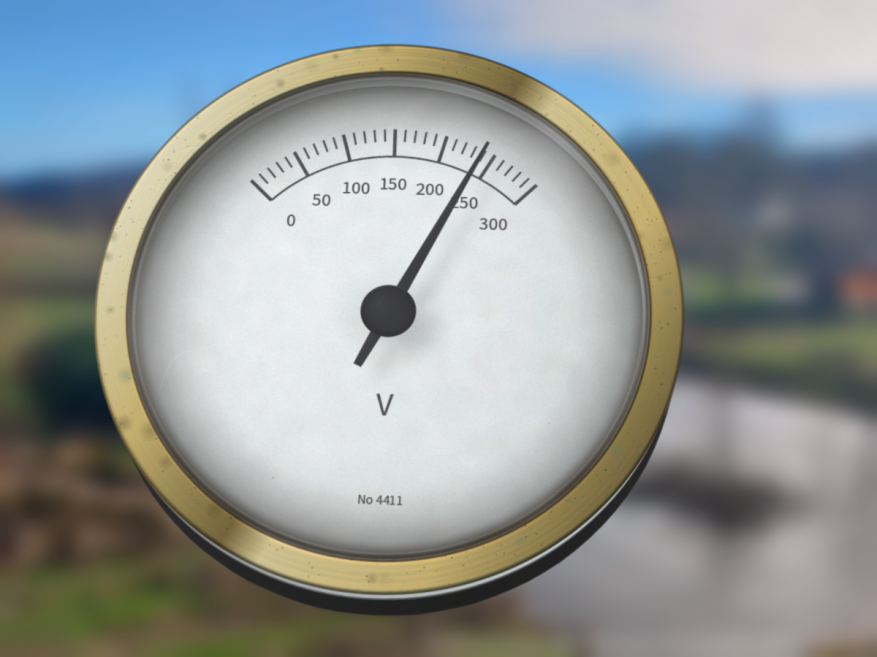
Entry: 240 (V)
